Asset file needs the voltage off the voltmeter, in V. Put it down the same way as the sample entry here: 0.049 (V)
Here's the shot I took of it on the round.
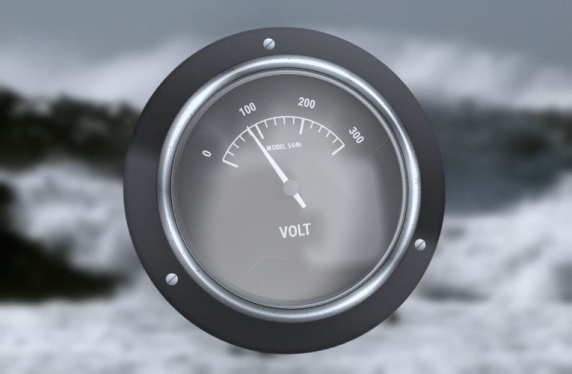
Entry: 80 (V)
